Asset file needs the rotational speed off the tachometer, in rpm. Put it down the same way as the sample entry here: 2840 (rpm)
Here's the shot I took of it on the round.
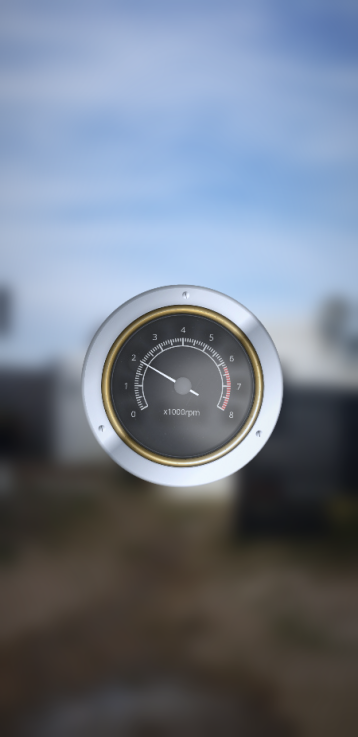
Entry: 2000 (rpm)
